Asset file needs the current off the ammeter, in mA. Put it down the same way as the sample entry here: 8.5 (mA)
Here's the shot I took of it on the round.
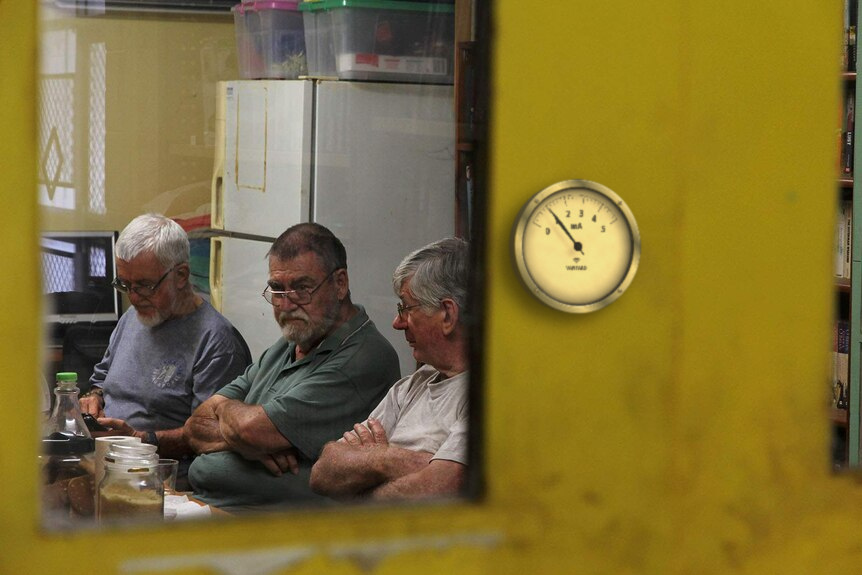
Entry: 1 (mA)
